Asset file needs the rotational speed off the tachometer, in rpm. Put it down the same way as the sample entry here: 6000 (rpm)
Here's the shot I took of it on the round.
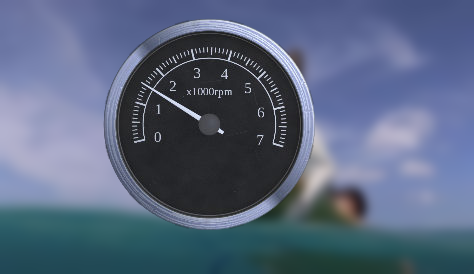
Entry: 1500 (rpm)
